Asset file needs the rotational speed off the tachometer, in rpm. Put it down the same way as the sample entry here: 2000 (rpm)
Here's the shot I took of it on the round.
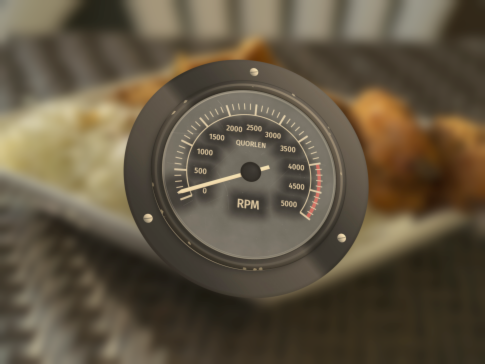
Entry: 100 (rpm)
